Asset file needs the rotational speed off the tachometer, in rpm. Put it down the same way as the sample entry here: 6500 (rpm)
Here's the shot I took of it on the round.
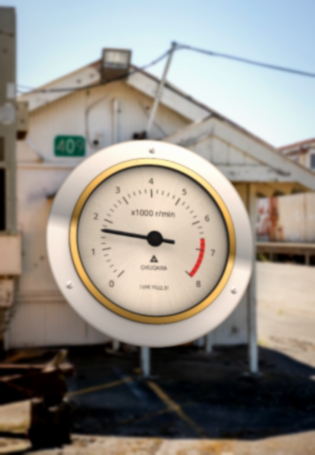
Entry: 1600 (rpm)
